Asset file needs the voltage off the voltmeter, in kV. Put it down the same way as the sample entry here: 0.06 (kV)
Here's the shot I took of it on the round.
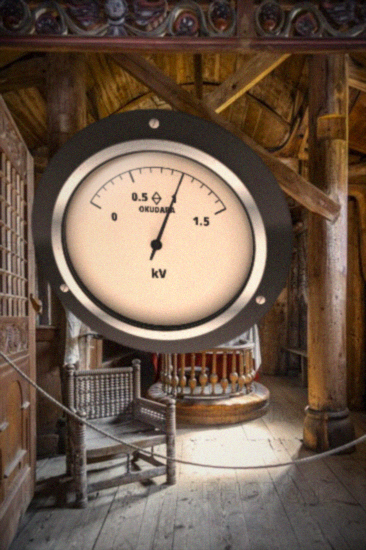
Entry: 1 (kV)
